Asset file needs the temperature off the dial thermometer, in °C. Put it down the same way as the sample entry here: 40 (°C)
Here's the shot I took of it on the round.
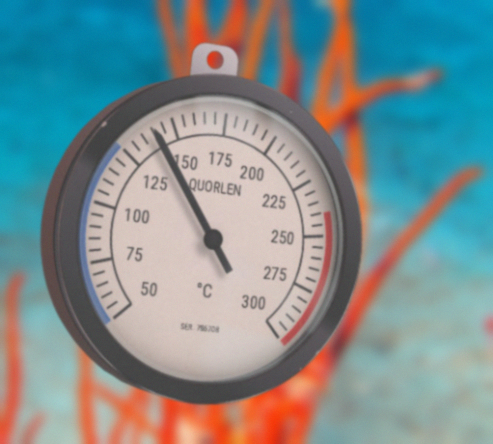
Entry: 140 (°C)
